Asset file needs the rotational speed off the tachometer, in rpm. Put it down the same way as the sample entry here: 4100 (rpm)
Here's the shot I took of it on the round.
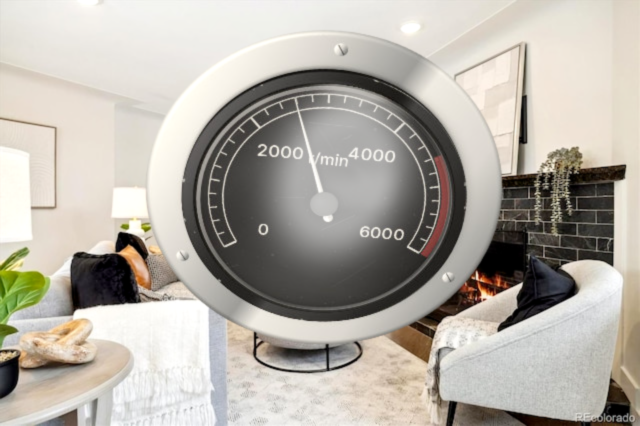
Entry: 2600 (rpm)
